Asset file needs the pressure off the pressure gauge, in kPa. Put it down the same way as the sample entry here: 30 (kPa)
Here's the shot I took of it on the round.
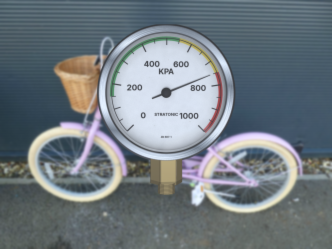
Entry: 750 (kPa)
